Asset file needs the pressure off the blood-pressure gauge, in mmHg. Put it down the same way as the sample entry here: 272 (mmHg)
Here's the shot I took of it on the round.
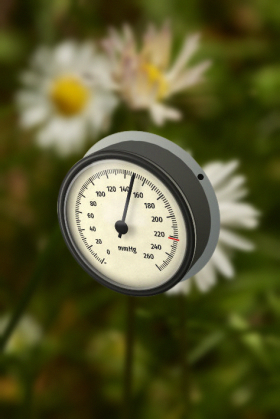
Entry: 150 (mmHg)
